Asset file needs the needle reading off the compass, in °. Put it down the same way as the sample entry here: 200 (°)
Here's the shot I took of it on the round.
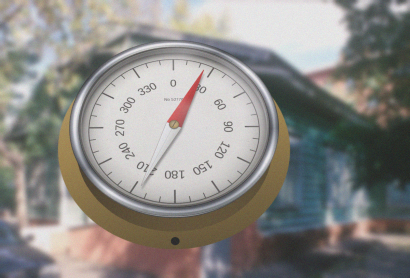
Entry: 25 (°)
